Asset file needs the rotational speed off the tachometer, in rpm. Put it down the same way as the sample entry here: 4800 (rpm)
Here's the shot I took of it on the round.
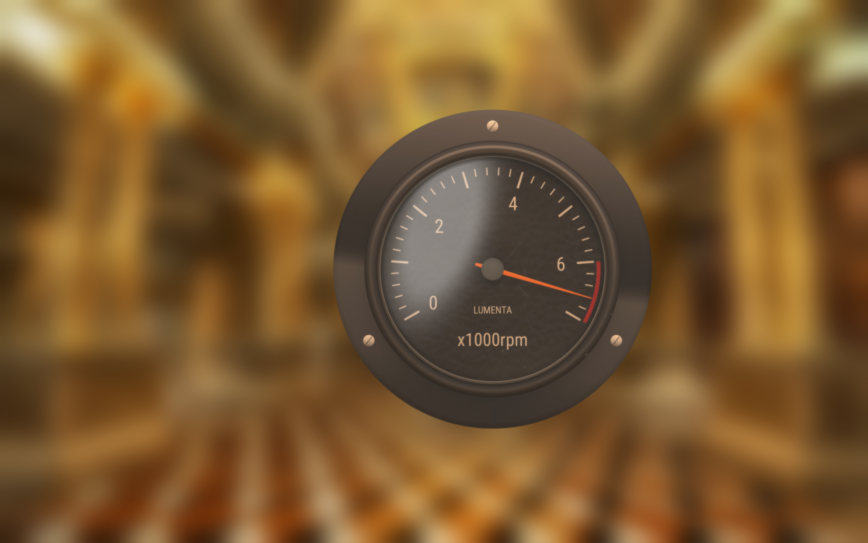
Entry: 6600 (rpm)
